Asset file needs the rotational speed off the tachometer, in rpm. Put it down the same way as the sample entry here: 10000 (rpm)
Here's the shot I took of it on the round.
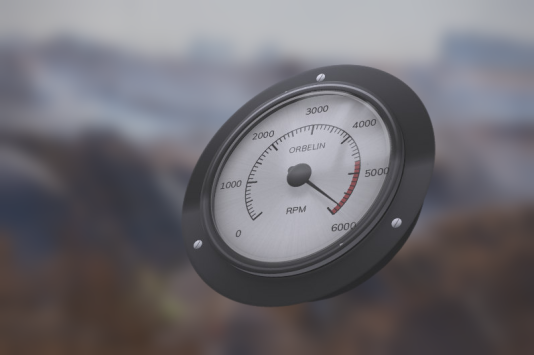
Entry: 5800 (rpm)
